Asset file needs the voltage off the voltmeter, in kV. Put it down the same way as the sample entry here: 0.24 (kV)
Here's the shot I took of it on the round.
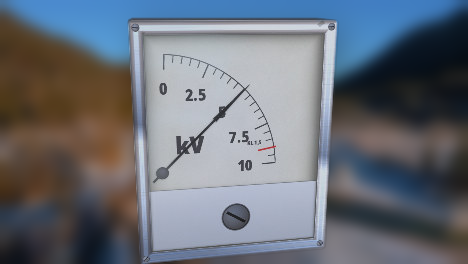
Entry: 5 (kV)
